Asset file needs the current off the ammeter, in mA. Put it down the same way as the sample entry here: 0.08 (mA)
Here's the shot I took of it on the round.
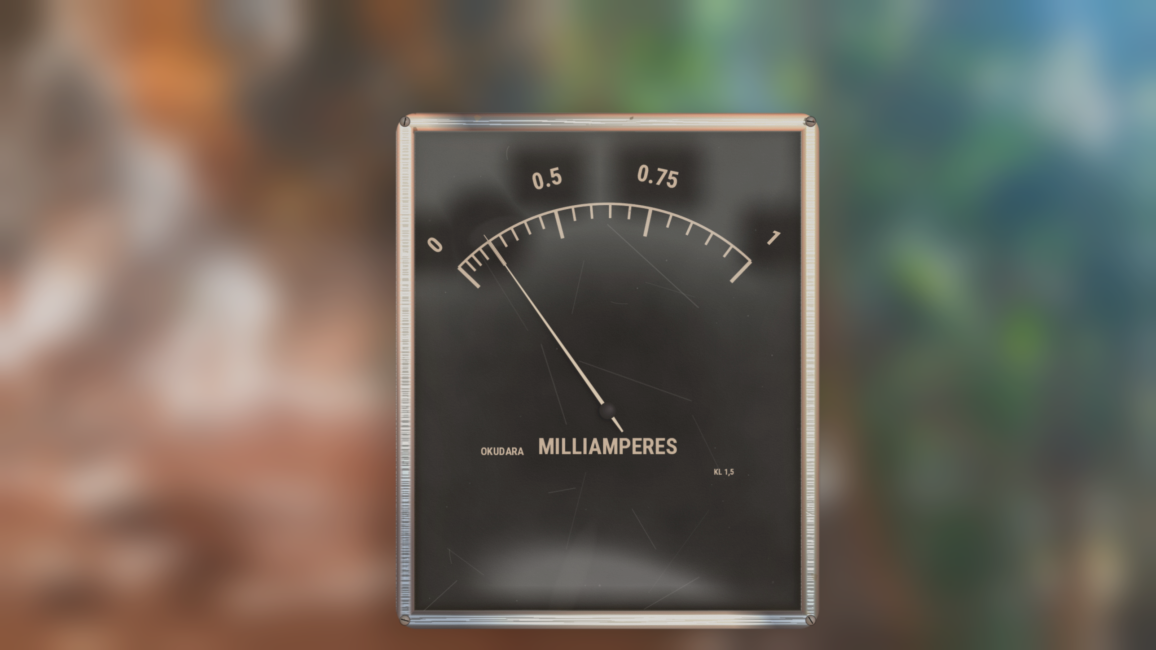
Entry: 0.25 (mA)
